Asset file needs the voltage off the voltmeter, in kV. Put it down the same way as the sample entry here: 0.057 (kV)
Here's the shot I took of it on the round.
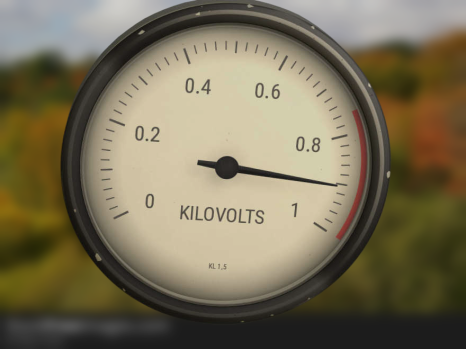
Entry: 0.9 (kV)
